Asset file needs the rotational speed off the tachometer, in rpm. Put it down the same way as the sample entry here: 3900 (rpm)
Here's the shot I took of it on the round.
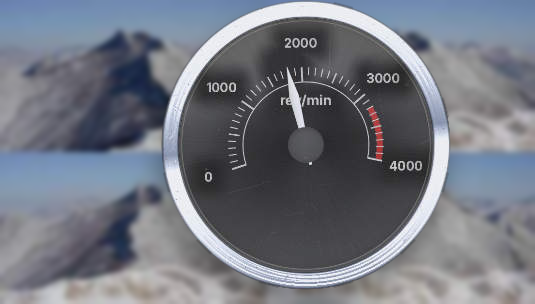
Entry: 1800 (rpm)
